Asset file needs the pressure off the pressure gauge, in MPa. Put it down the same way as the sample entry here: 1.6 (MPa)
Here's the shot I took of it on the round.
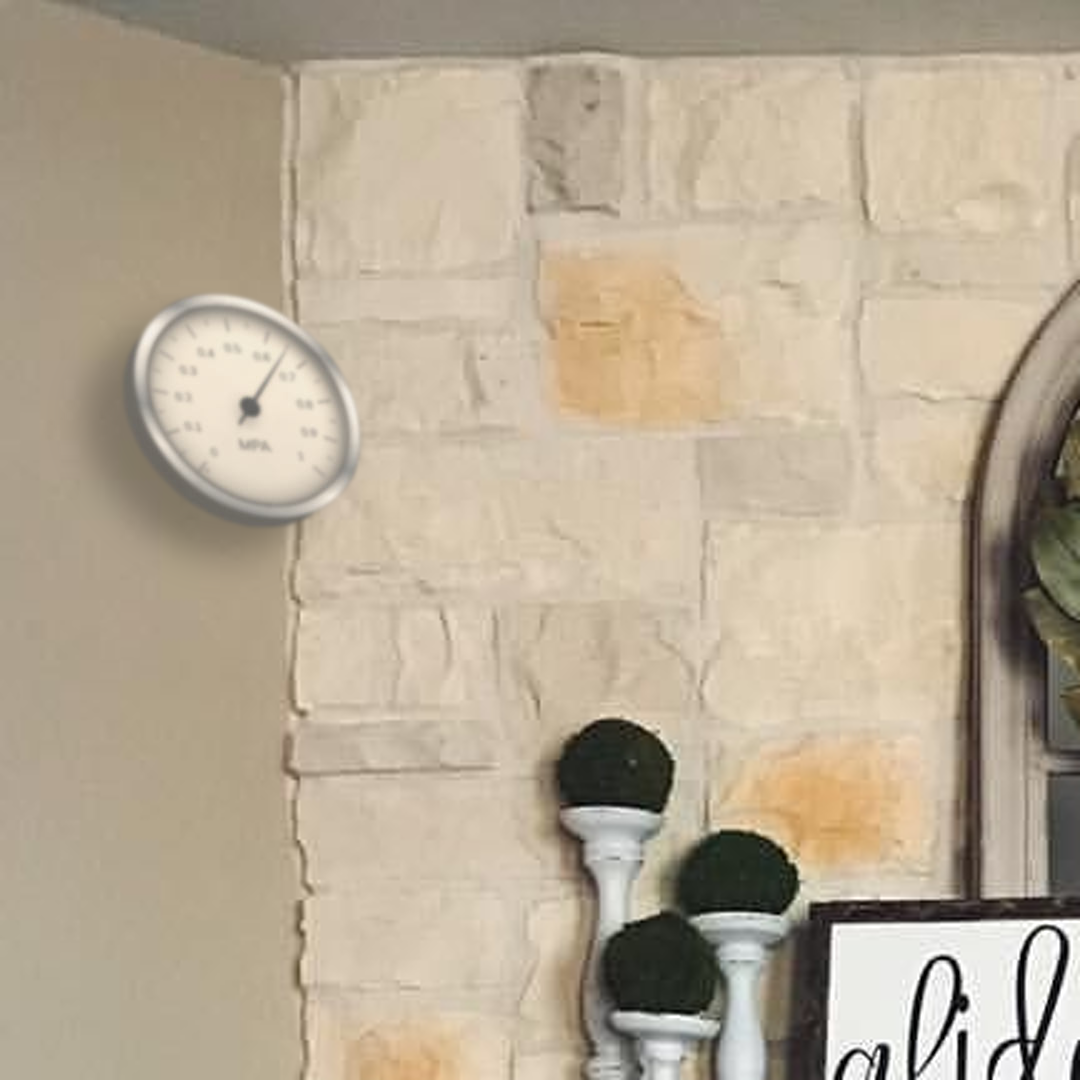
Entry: 0.65 (MPa)
